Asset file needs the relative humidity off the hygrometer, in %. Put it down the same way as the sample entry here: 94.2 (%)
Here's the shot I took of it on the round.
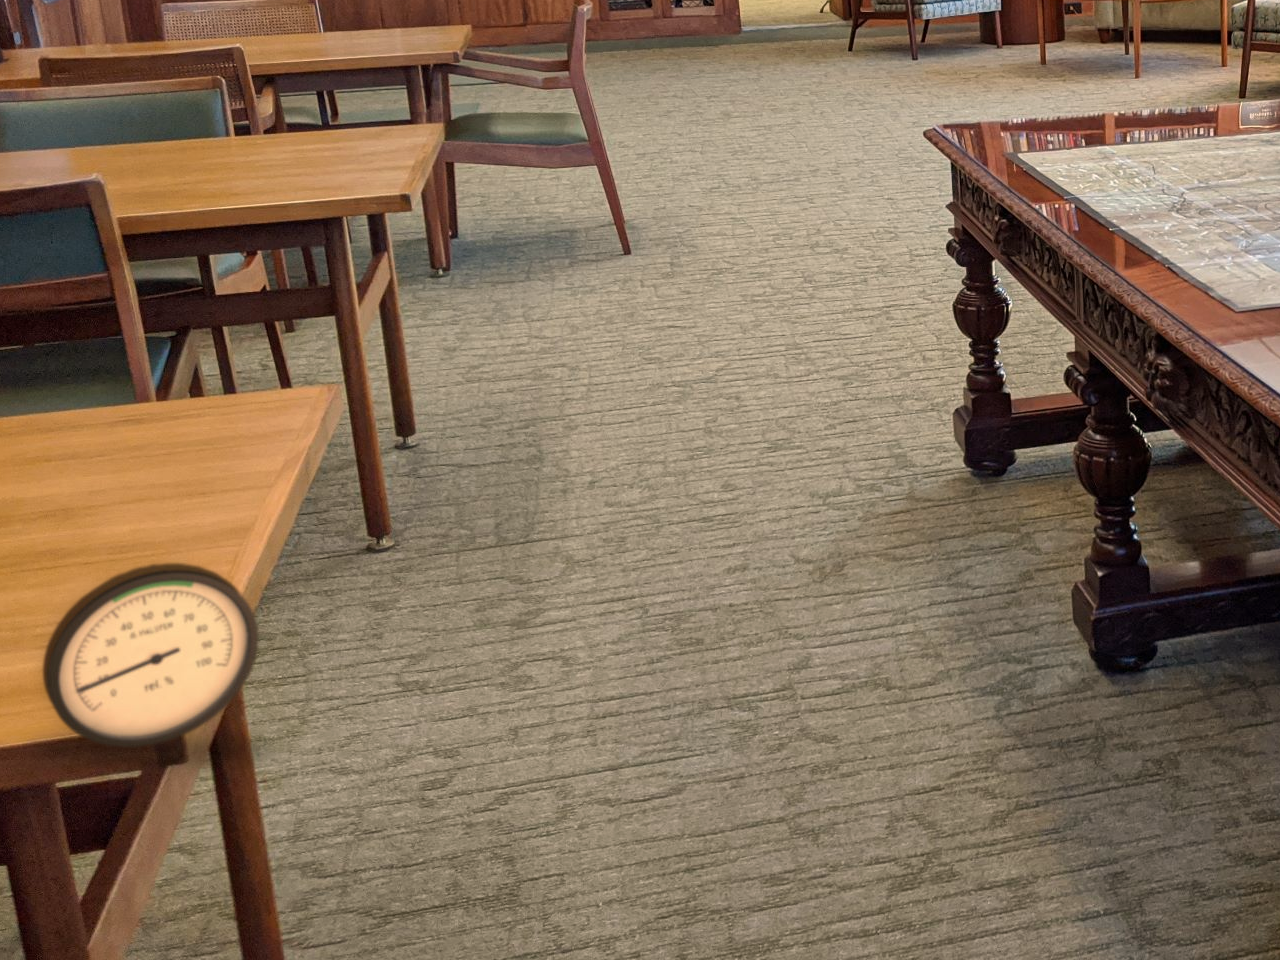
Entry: 10 (%)
